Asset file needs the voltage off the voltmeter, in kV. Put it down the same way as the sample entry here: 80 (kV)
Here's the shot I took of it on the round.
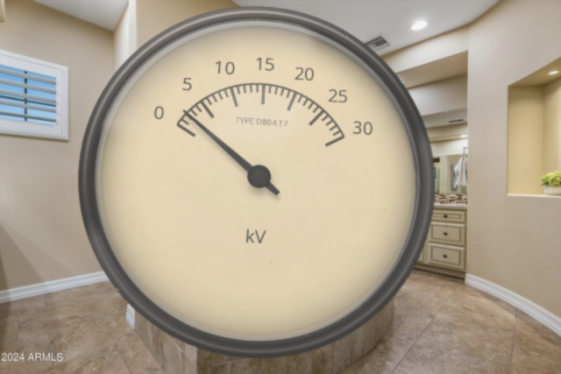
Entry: 2 (kV)
